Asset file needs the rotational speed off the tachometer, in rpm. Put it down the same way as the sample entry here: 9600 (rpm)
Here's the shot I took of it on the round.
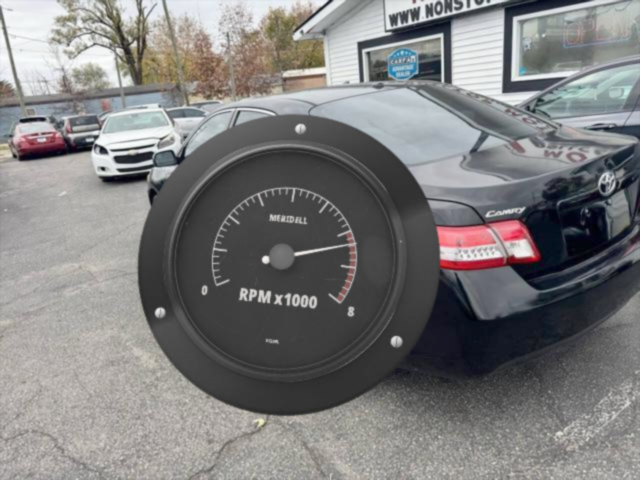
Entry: 6400 (rpm)
